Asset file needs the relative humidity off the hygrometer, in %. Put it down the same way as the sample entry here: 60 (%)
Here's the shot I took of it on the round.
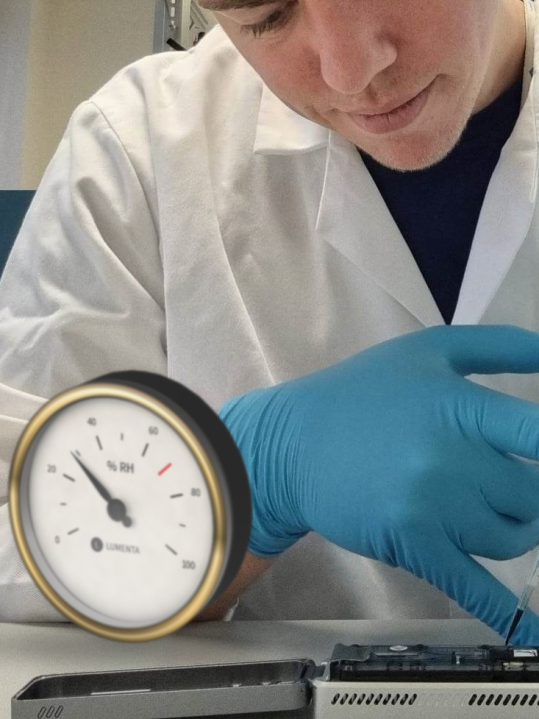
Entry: 30 (%)
